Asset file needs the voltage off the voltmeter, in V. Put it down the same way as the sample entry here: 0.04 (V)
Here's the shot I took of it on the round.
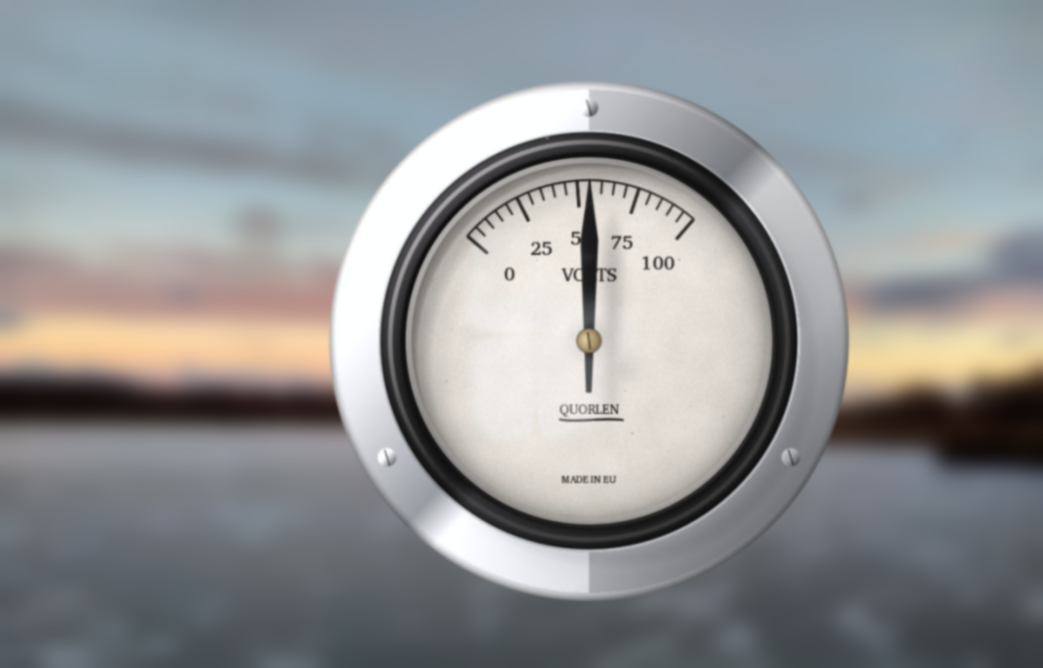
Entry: 55 (V)
